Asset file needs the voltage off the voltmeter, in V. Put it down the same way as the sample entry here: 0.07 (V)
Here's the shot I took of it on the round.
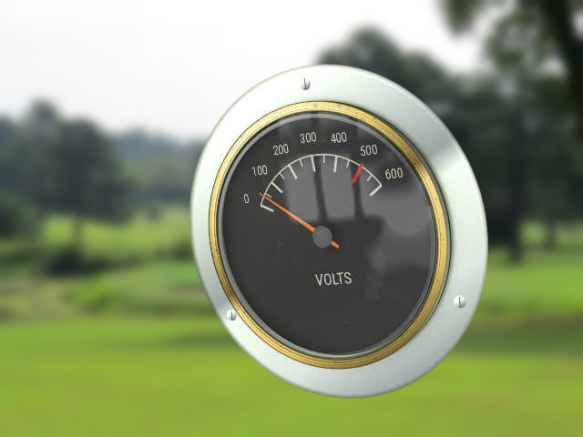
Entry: 50 (V)
